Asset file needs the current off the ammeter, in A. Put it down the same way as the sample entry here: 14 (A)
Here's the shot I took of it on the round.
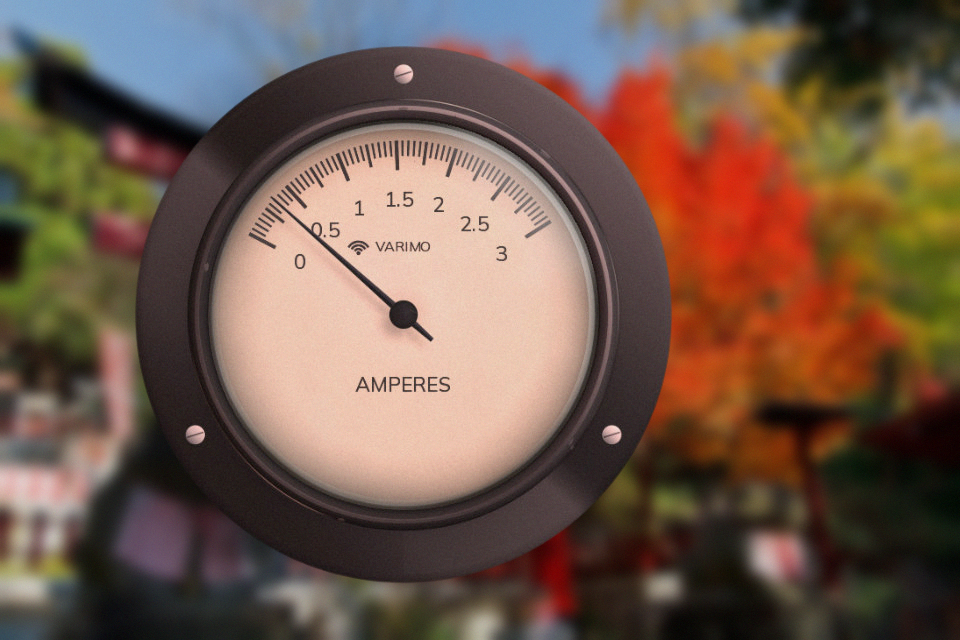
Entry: 0.35 (A)
